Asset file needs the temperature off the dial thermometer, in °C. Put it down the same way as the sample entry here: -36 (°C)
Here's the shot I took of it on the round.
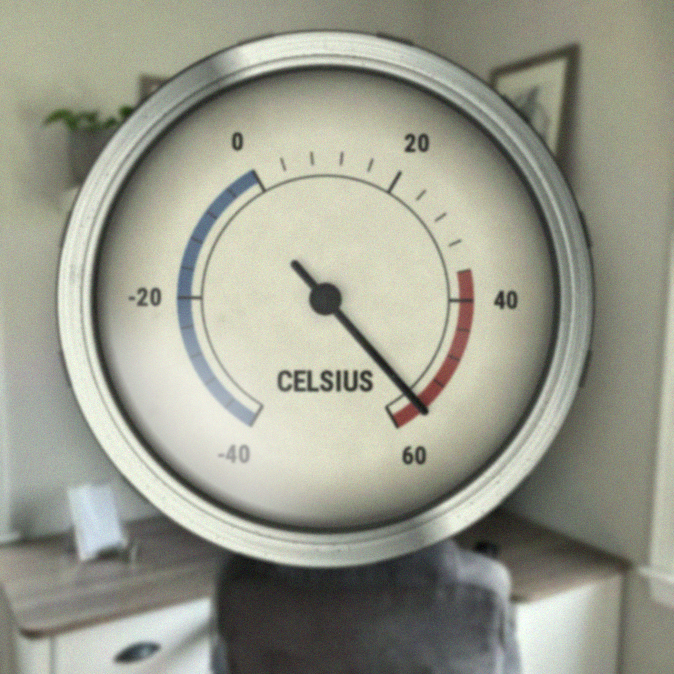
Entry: 56 (°C)
